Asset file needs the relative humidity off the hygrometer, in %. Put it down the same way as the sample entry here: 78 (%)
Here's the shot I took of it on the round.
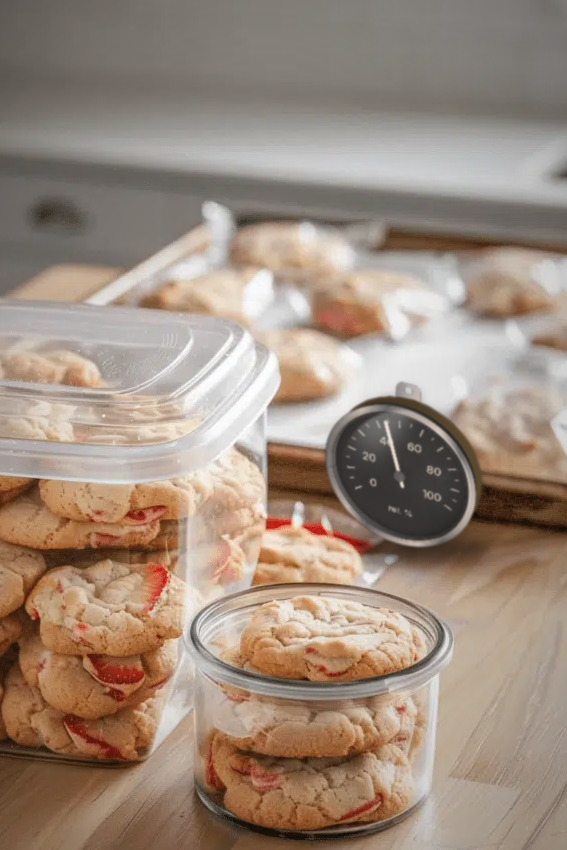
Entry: 45 (%)
